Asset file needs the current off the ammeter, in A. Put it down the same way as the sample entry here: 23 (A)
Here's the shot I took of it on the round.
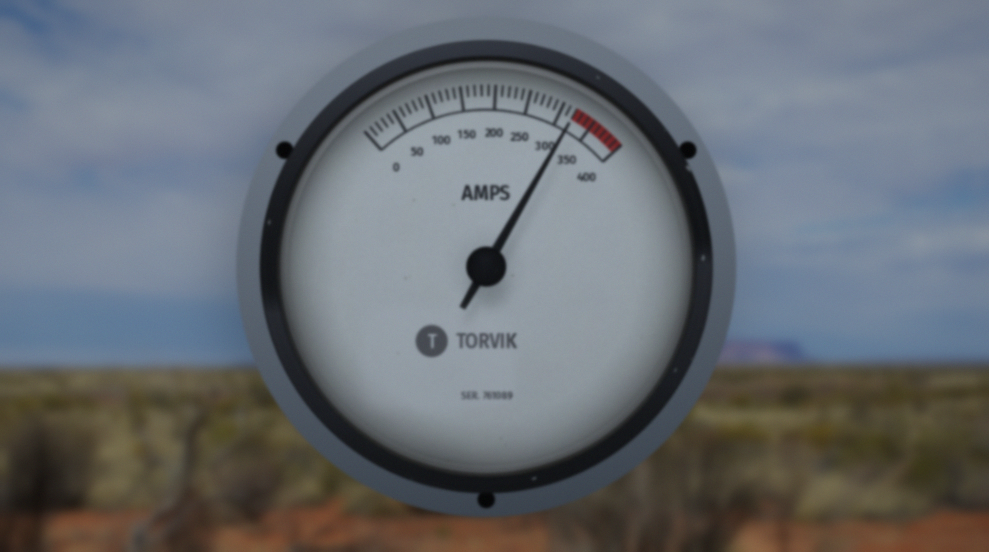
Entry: 320 (A)
